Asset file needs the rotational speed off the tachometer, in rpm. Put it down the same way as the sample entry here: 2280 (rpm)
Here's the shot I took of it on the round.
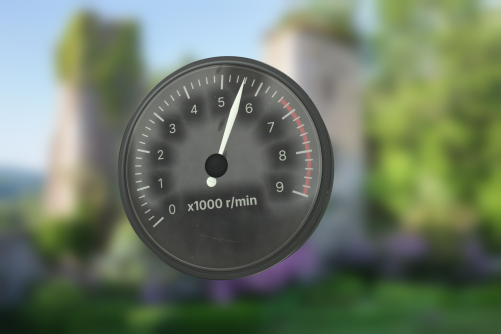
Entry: 5600 (rpm)
